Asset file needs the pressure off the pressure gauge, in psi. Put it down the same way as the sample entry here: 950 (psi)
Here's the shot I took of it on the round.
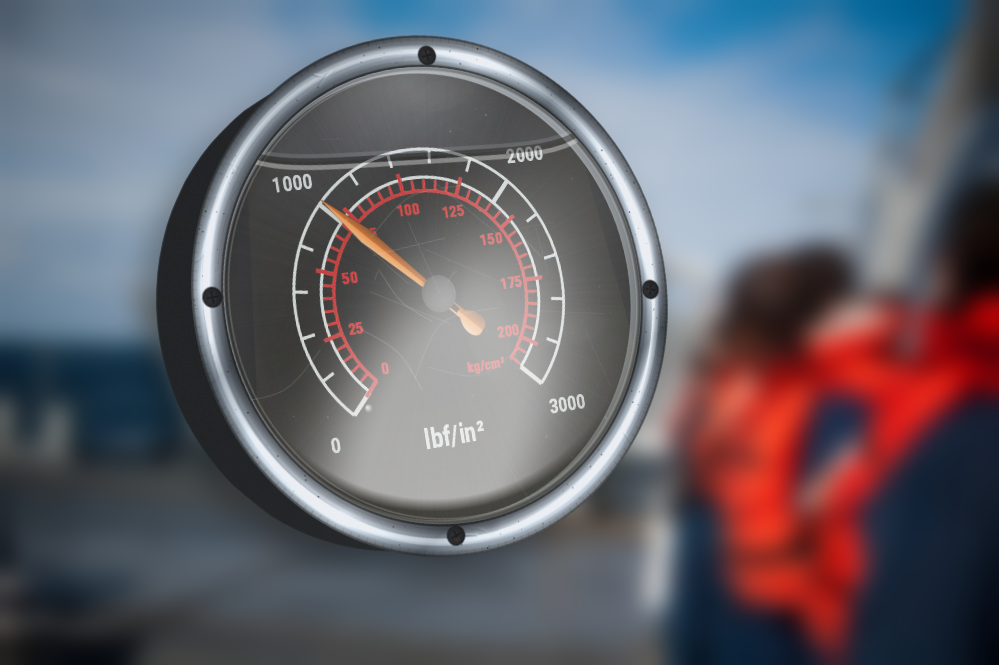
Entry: 1000 (psi)
